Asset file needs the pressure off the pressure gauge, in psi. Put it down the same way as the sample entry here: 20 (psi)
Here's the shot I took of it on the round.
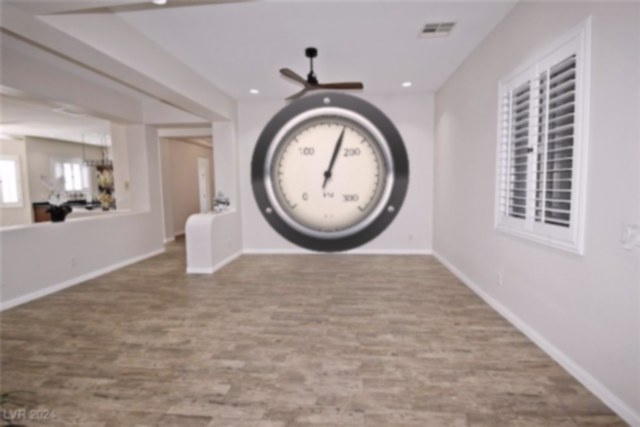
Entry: 170 (psi)
